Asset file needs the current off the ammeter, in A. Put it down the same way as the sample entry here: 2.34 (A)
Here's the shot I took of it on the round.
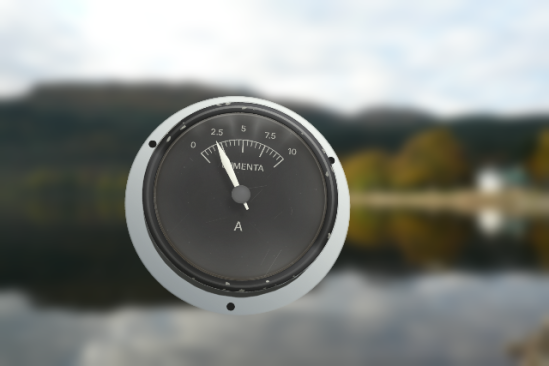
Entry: 2 (A)
